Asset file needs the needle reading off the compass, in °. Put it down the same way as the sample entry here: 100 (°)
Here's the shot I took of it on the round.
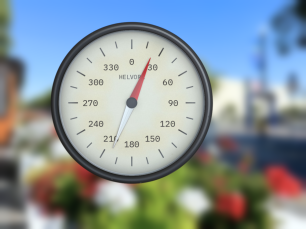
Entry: 22.5 (°)
